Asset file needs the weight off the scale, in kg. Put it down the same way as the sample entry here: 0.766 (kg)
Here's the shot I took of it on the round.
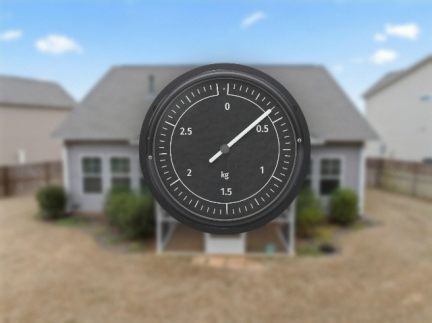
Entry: 0.4 (kg)
